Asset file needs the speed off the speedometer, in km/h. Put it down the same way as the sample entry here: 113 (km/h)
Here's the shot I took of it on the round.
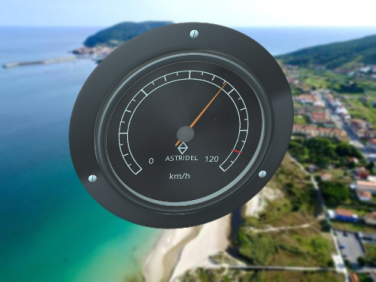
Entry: 75 (km/h)
